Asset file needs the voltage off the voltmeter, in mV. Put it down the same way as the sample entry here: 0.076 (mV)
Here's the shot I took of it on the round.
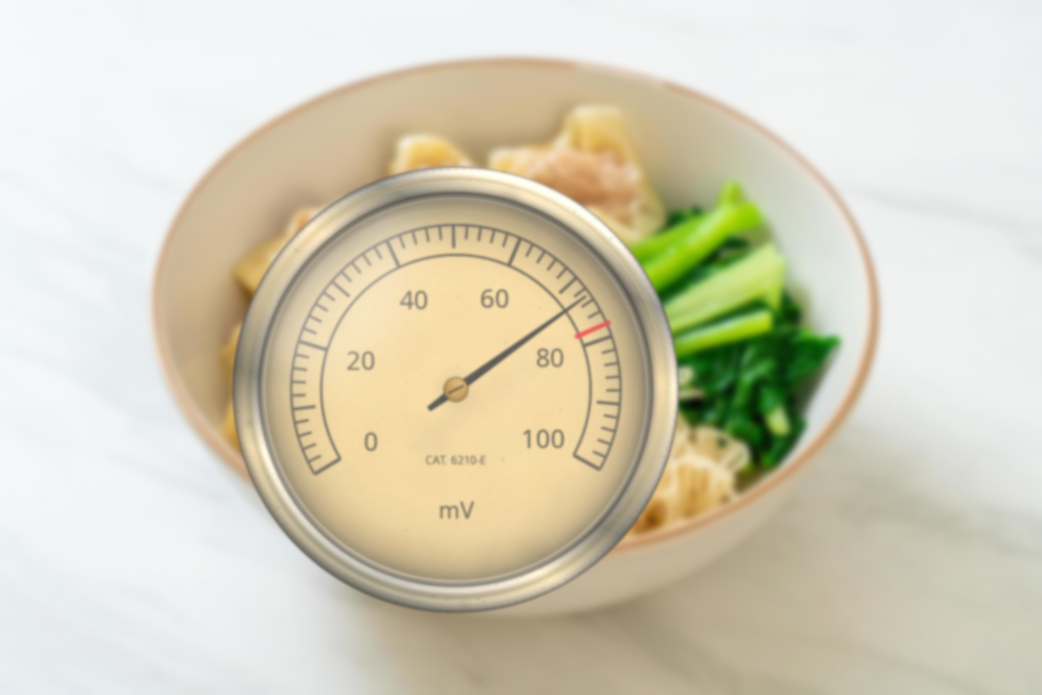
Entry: 73 (mV)
